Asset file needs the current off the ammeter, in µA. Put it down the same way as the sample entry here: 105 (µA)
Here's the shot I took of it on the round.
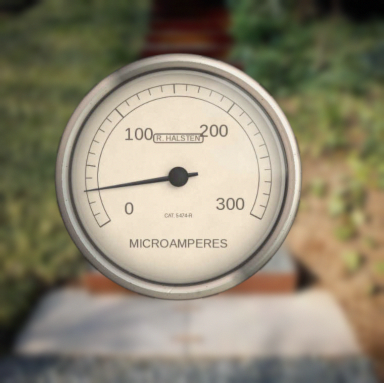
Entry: 30 (µA)
